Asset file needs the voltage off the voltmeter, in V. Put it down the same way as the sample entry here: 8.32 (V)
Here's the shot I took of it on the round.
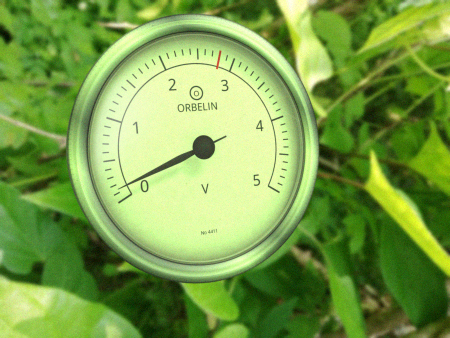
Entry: 0.15 (V)
